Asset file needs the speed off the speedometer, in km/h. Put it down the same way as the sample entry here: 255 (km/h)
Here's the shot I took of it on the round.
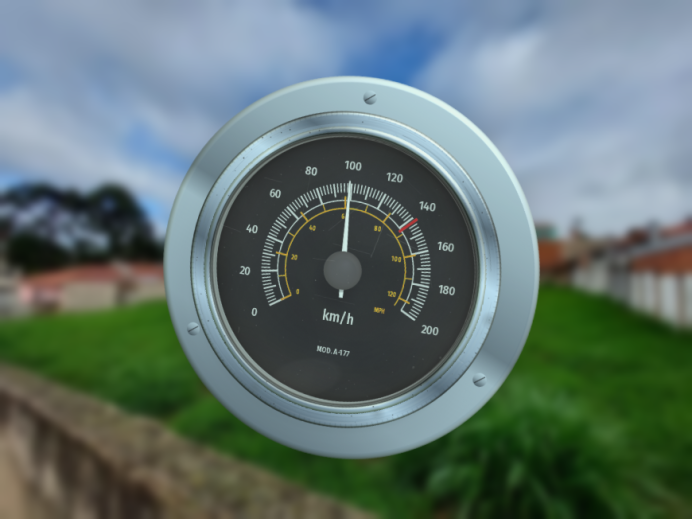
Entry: 100 (km/h)
